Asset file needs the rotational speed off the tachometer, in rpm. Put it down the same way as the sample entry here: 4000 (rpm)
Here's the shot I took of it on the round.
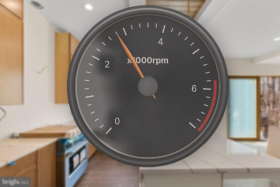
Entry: 2800 (rpm)
